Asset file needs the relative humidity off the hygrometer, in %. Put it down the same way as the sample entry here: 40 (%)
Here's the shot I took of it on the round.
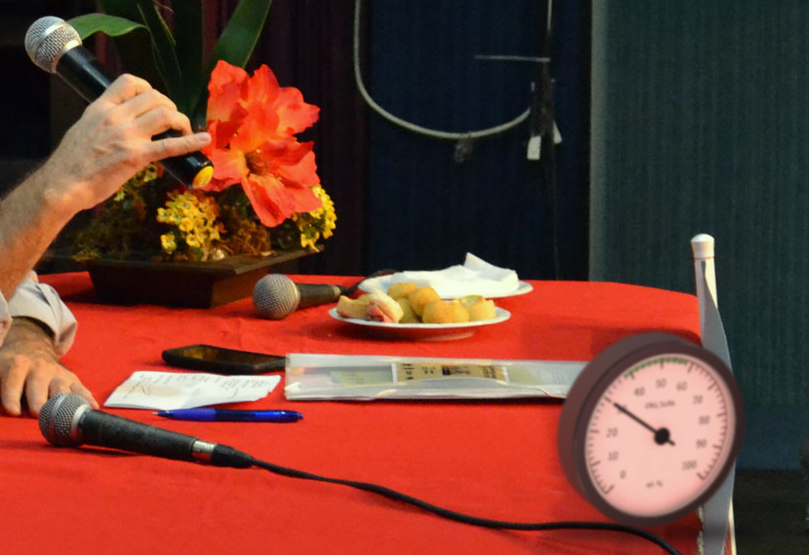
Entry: 30 (%)
